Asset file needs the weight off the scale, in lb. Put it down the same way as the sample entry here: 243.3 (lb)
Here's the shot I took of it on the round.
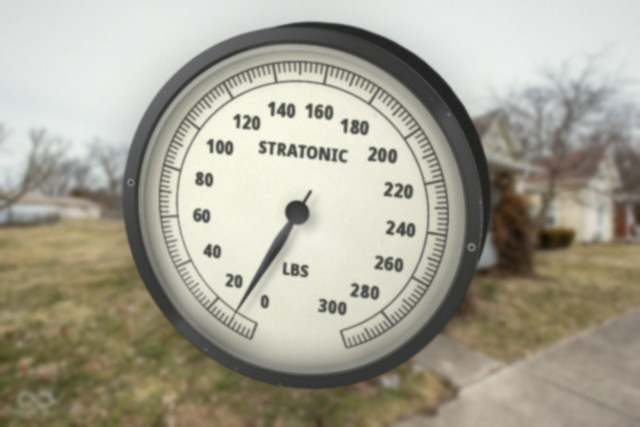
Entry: 10 (lb)
